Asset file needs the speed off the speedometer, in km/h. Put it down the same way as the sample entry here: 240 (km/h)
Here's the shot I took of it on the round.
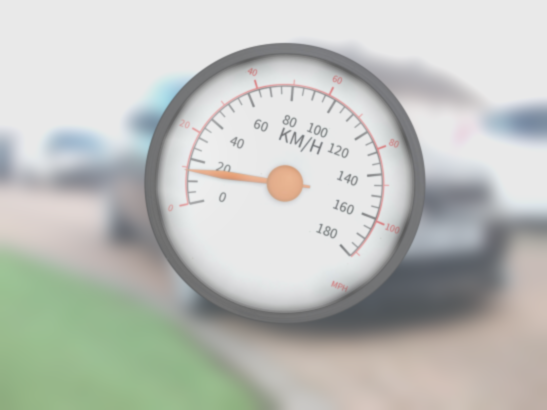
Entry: 15 (km/h)
